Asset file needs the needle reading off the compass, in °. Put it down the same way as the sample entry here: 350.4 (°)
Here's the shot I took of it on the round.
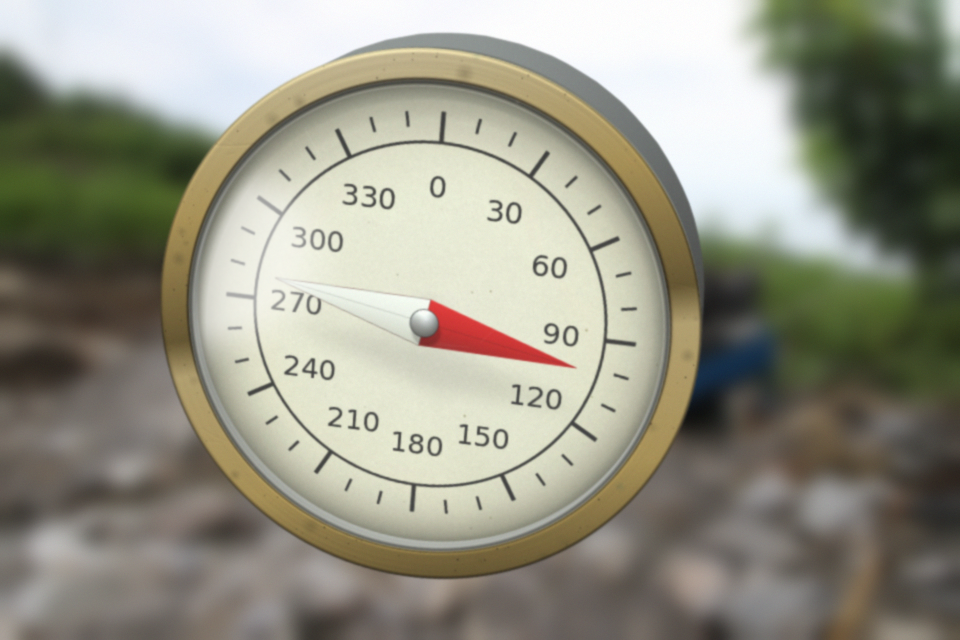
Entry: 100 (°)
